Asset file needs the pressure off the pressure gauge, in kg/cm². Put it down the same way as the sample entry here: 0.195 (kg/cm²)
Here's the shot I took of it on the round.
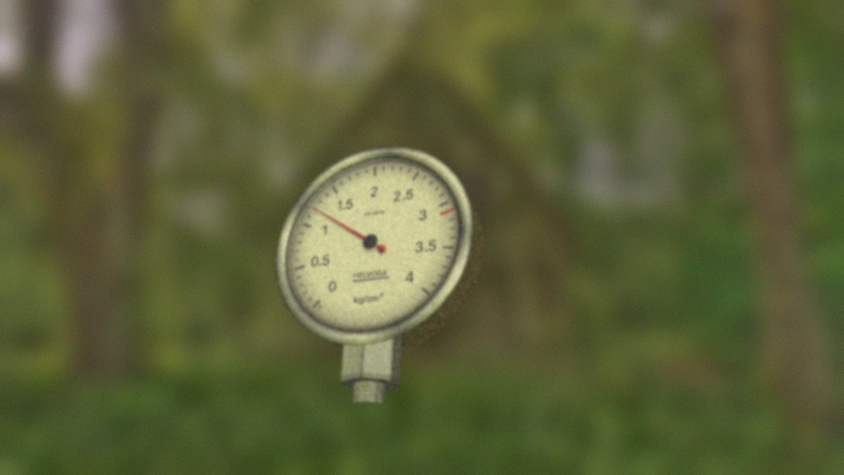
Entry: 1.2 (kg/cm²)
